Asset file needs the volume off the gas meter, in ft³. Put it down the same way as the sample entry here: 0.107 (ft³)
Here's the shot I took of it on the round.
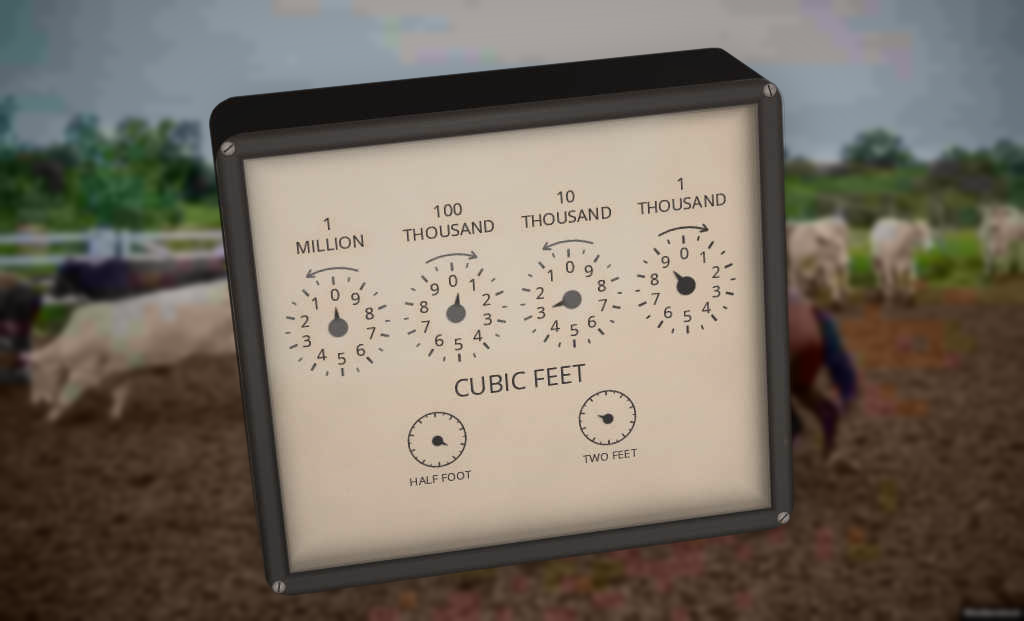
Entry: 2900 (ft³)
